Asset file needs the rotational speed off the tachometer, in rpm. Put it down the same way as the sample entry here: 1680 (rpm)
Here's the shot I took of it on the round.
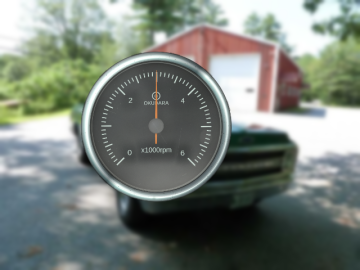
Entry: 3000 (rpm)
